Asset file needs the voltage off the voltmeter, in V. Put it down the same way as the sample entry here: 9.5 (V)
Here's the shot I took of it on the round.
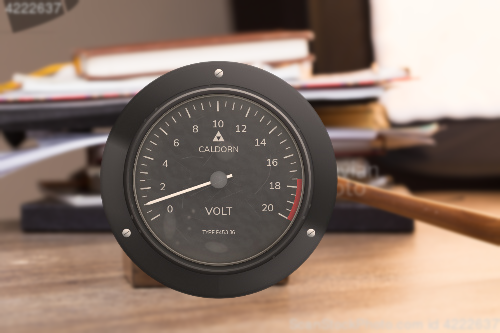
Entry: 1 (V)
